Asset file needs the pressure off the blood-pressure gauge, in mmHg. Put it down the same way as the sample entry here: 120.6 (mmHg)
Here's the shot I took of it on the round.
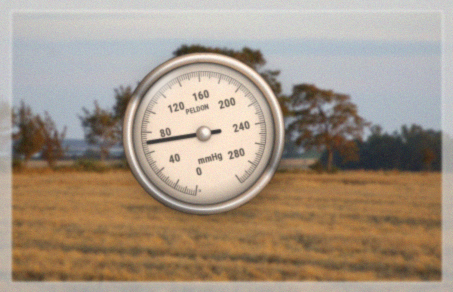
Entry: 70 (mmHg)
